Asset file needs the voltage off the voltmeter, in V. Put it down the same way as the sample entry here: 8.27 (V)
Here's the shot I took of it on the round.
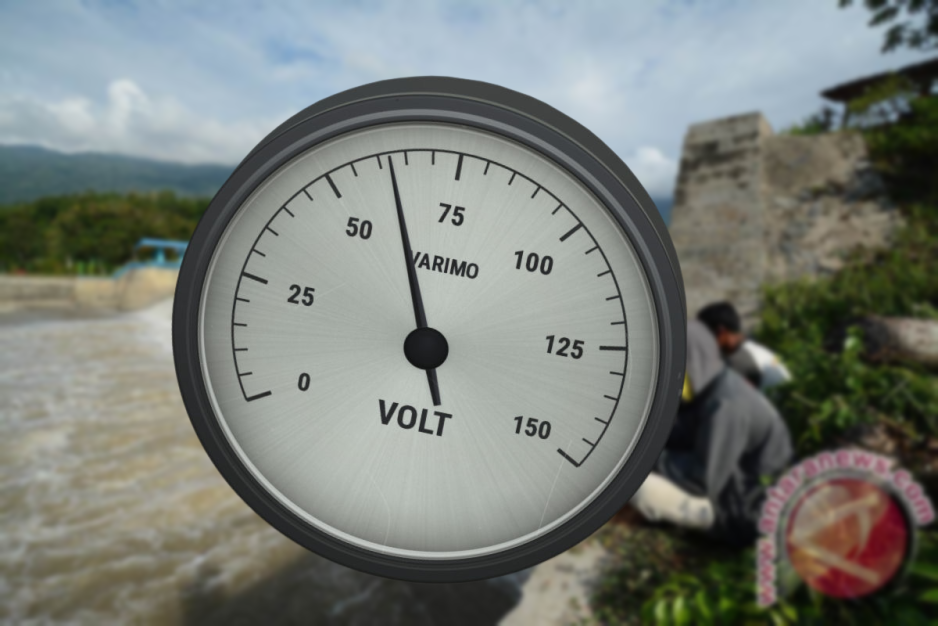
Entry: 62.5 (V)
